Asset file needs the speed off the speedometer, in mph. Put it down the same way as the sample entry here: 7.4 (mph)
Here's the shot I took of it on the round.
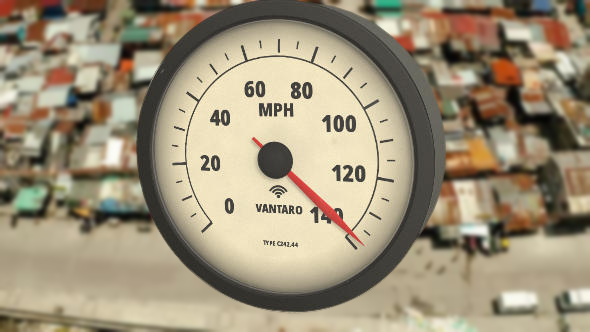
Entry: 137.5 (mph)
